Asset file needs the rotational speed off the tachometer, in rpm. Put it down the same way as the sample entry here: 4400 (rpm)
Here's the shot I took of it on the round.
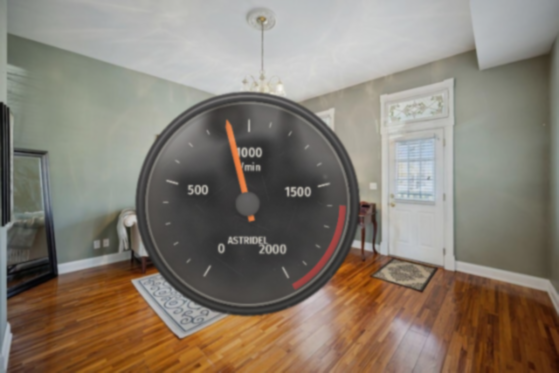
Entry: 900 (rpm)
